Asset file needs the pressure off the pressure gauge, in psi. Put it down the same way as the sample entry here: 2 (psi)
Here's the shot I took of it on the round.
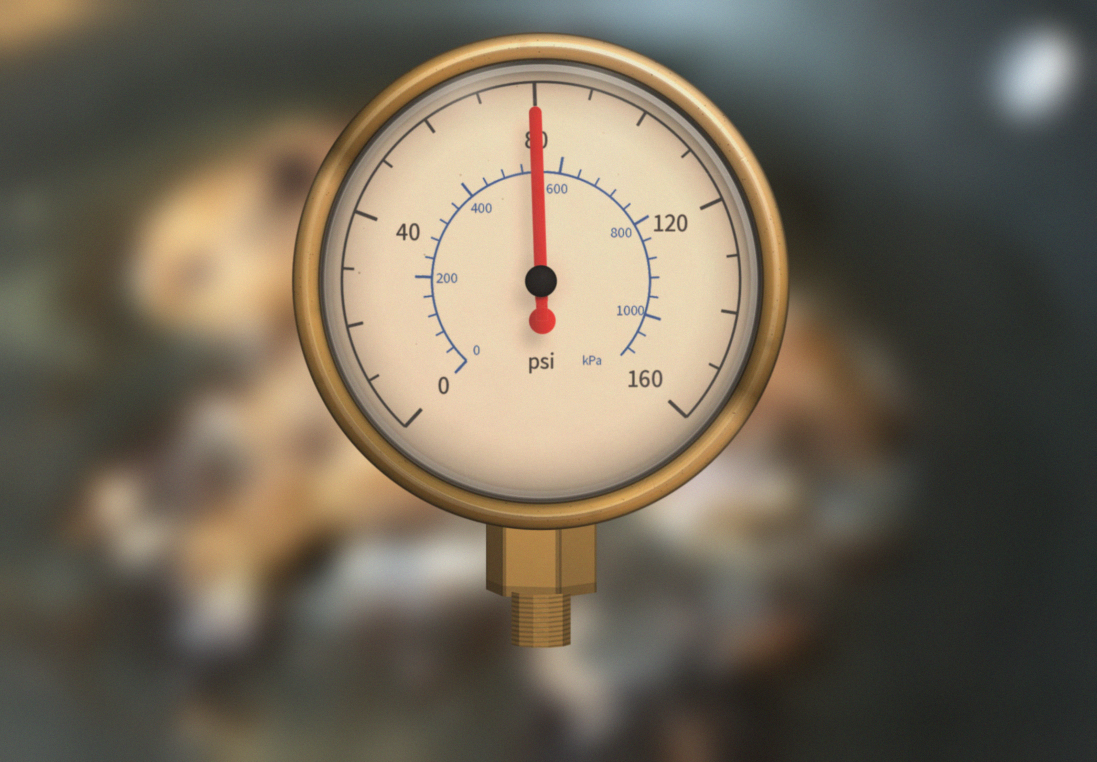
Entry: 80 (psi)
